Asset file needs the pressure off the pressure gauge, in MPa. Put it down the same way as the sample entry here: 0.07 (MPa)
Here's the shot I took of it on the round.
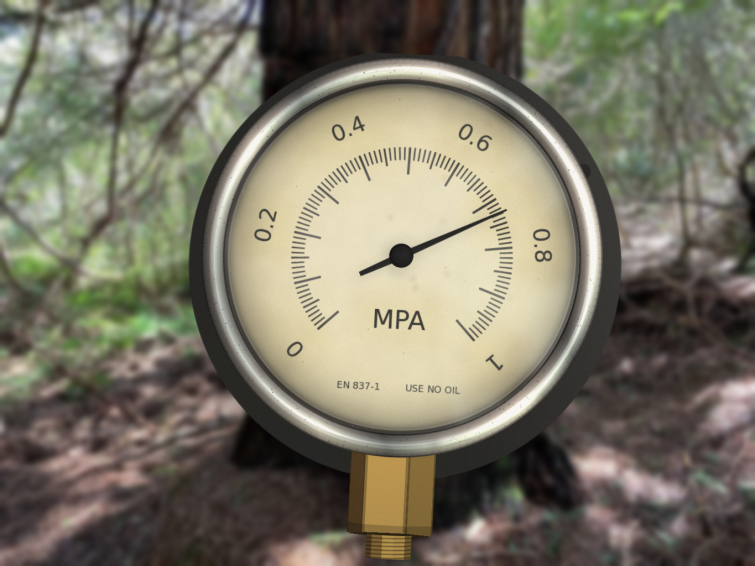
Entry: 0.73 (MPa)
